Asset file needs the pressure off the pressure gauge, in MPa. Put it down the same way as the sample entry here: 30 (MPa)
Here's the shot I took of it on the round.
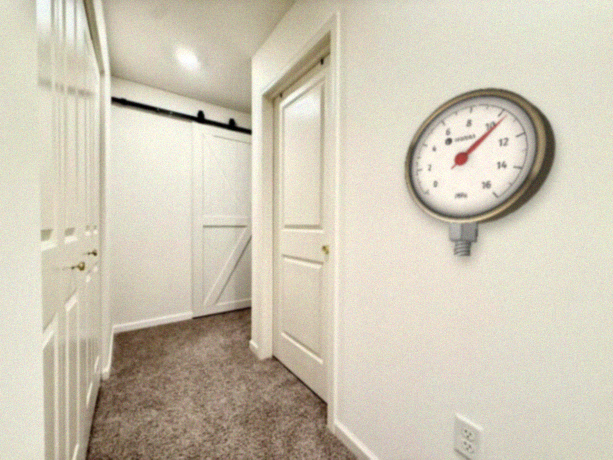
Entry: 10.5 (MPa)
